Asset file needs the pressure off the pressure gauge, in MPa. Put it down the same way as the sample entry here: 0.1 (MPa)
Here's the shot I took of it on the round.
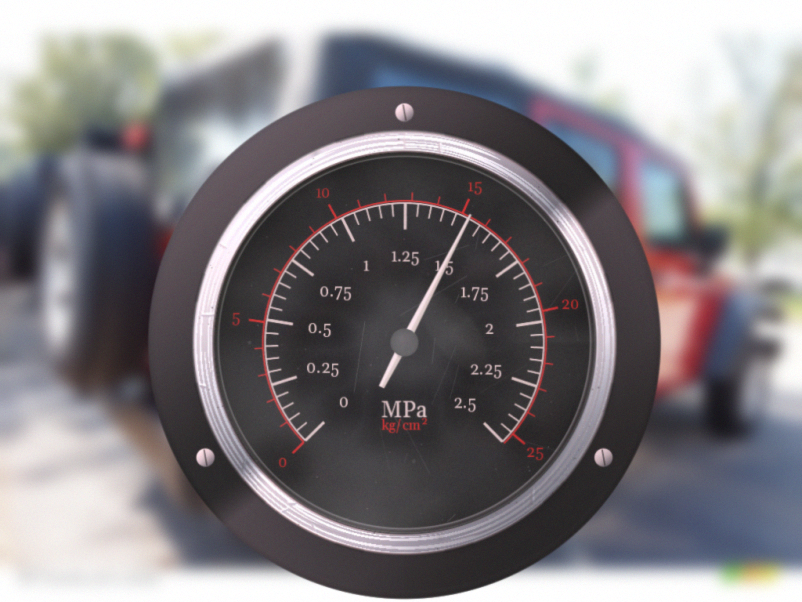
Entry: 1.5 (MPa)
